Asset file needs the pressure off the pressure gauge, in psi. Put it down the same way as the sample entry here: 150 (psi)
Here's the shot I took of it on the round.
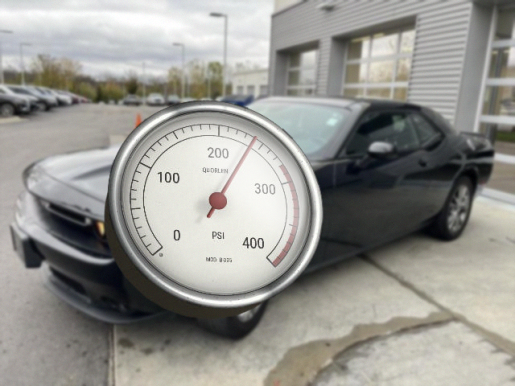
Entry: 240 (psi)
